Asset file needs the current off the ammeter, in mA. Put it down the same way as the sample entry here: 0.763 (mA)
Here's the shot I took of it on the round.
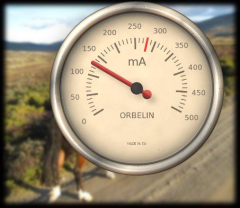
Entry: 130 (mA)
